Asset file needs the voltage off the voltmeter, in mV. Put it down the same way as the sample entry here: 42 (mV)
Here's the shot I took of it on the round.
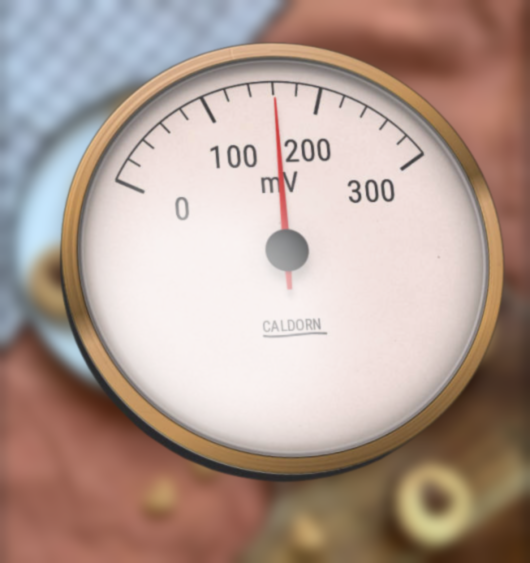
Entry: 160 (mV)
